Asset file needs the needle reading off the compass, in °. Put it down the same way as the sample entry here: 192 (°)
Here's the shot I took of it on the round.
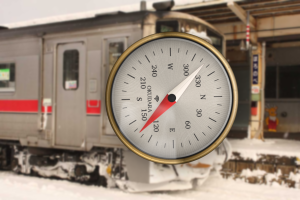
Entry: 135 (°)
